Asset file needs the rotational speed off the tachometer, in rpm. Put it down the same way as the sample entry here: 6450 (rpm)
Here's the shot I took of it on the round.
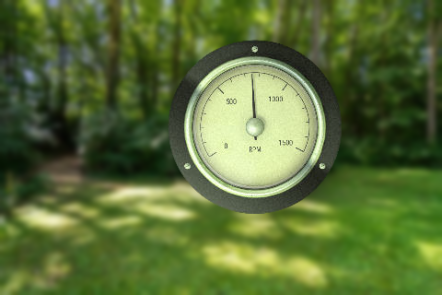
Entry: 750 (rpm)
